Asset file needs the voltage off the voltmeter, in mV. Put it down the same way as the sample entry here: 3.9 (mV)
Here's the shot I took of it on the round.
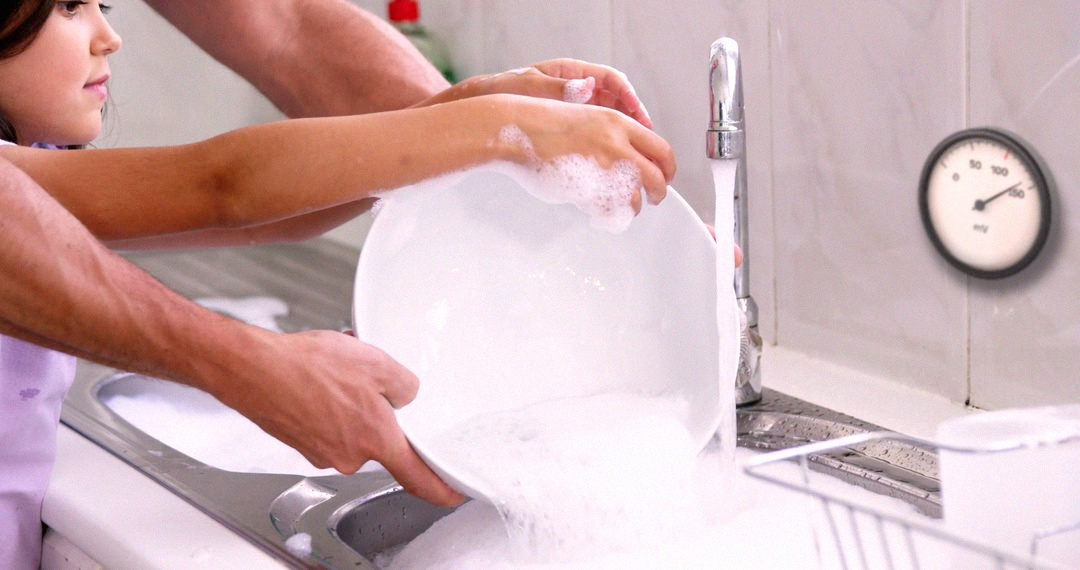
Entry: 140 (mV)
